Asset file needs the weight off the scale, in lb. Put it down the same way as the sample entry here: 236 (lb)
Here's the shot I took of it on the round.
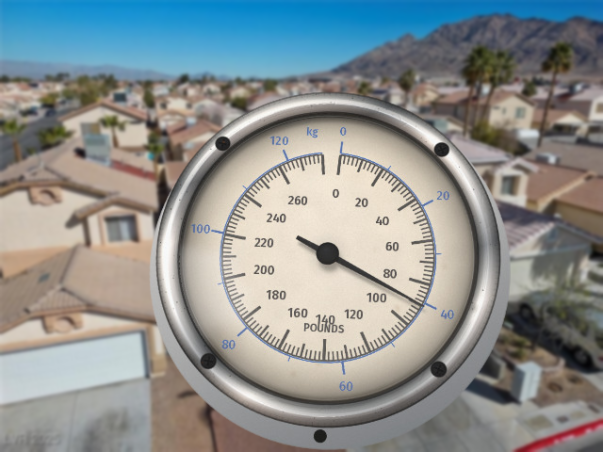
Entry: 90 (lb)
